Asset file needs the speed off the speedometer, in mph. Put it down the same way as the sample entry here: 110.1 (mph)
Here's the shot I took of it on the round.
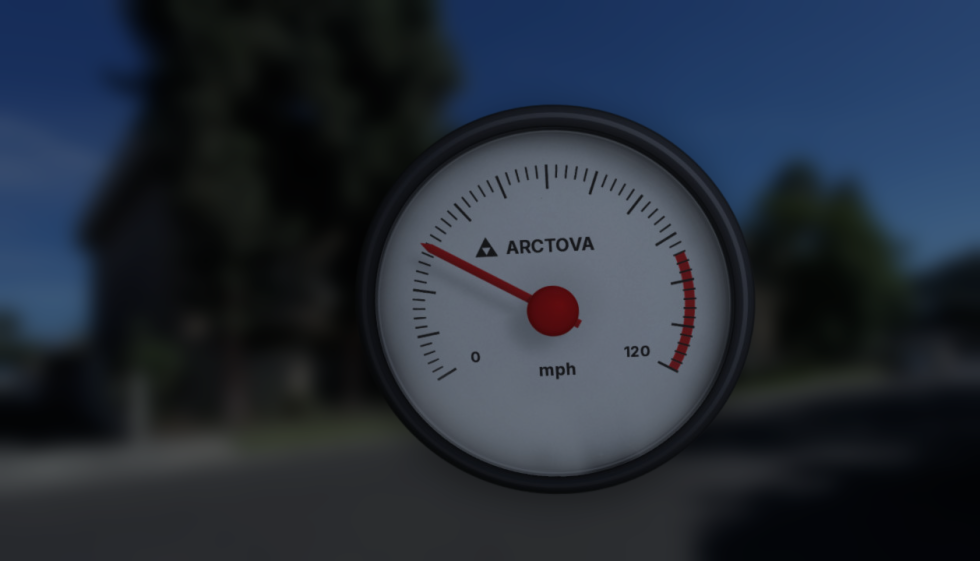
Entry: 30 (mph)
